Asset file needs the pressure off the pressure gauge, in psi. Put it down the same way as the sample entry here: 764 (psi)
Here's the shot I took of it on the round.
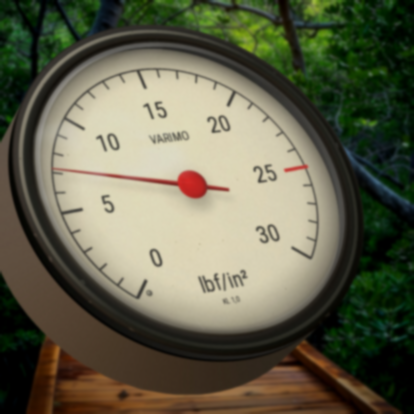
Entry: 7 (psi)
